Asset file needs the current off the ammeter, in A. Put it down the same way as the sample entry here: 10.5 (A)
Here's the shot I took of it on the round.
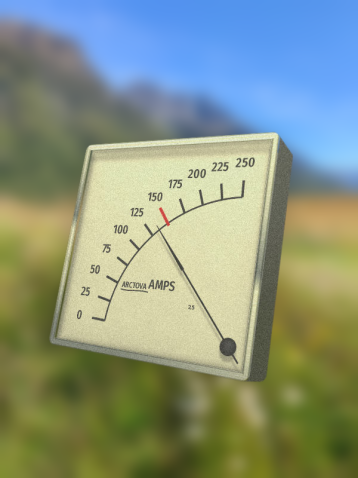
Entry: 137.5 (A)
